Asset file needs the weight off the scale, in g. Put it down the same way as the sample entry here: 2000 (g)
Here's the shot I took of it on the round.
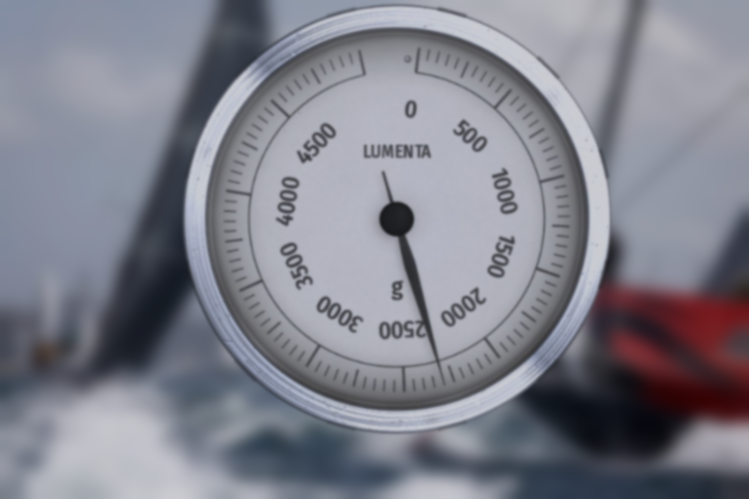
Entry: 2300 (g)
